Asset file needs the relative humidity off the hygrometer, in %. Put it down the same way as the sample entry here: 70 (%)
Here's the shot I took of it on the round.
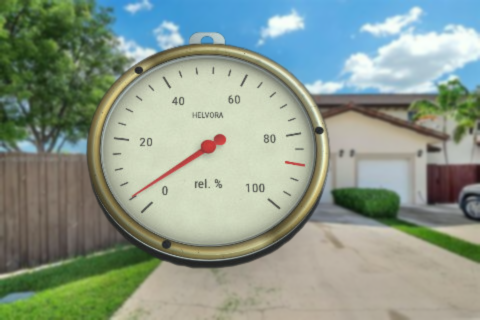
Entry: 4 (%)
